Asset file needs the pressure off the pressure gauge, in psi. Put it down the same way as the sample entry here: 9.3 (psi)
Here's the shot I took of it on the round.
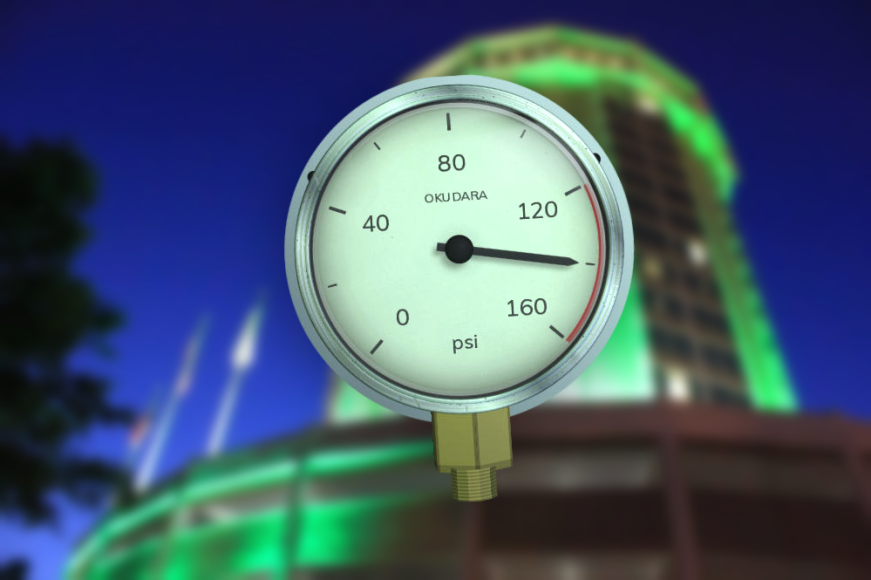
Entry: 140 (psi)
